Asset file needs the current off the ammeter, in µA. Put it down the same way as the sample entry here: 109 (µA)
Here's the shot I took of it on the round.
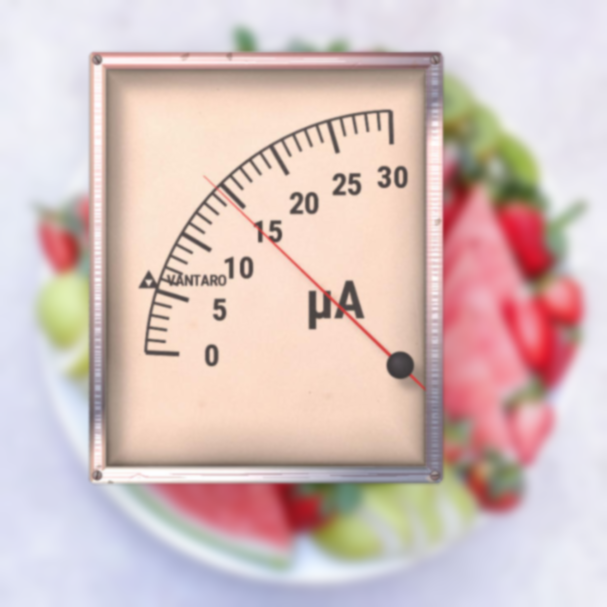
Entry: 14.5 (µA)
